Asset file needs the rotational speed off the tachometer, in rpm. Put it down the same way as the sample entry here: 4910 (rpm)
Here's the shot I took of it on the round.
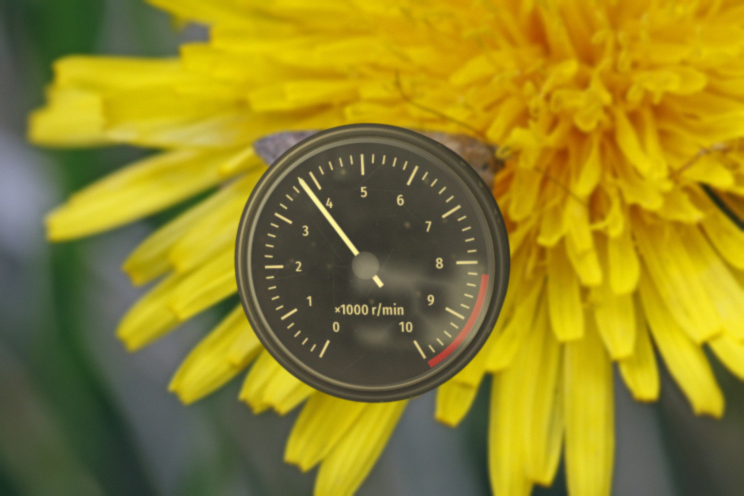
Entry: 3800 (rpm)
